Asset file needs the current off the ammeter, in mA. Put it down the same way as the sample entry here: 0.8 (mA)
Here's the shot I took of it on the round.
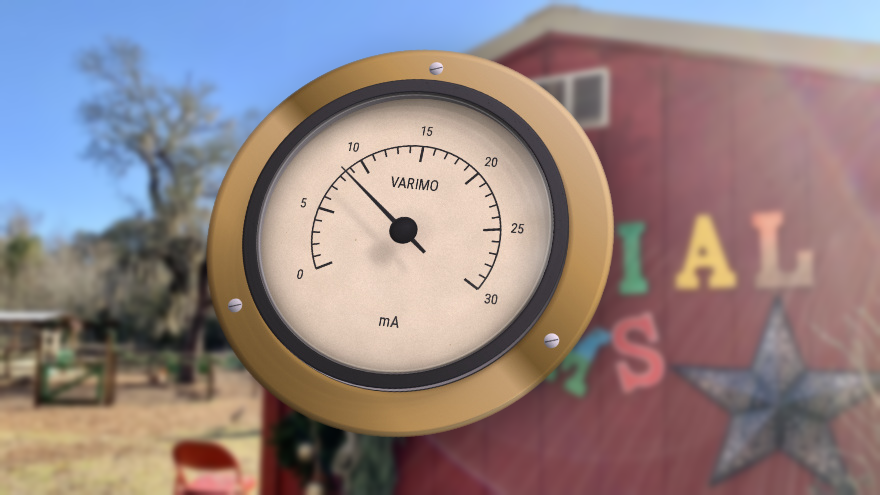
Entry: 8.5 (mA)
